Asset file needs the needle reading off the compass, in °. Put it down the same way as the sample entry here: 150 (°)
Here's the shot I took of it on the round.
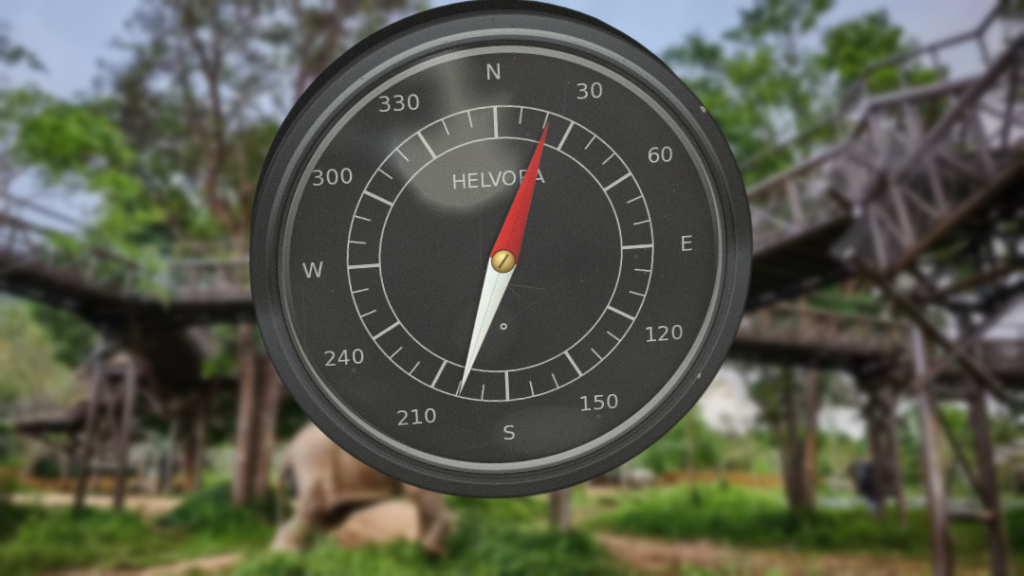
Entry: 20 (°)
